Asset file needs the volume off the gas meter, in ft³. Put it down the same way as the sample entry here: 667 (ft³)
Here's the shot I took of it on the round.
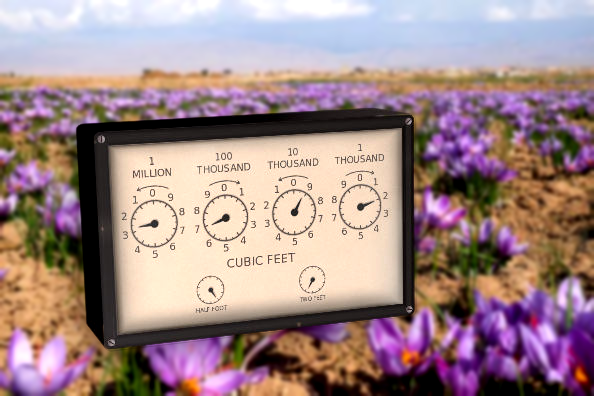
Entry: 269200 (ft³)
